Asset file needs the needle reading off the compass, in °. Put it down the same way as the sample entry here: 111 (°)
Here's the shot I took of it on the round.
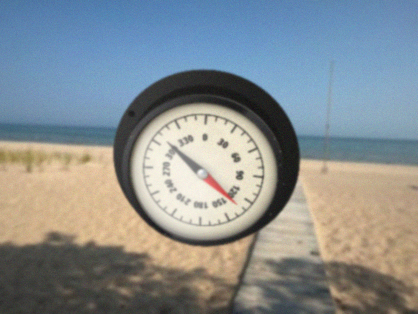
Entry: 130 (°)
